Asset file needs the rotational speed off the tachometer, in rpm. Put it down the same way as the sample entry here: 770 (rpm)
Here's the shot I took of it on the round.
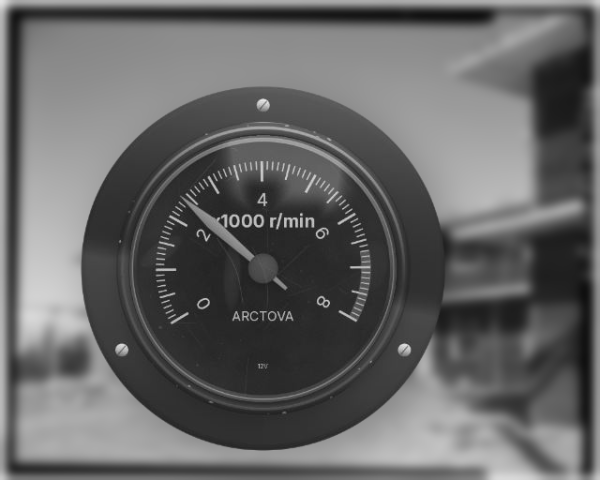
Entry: 2400 (rpm)
